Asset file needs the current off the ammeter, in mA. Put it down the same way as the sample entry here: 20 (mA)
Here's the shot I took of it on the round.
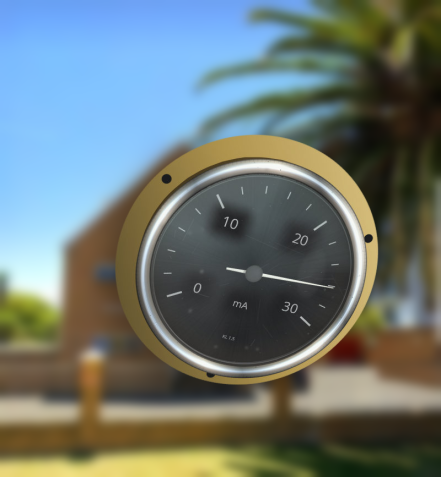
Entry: 26 (mA)
